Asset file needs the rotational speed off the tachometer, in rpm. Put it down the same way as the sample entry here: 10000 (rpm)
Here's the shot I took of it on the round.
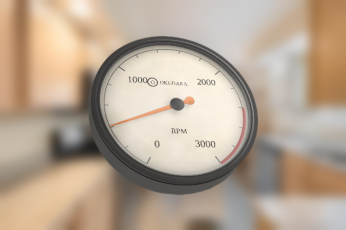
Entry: 400 (rpm)
